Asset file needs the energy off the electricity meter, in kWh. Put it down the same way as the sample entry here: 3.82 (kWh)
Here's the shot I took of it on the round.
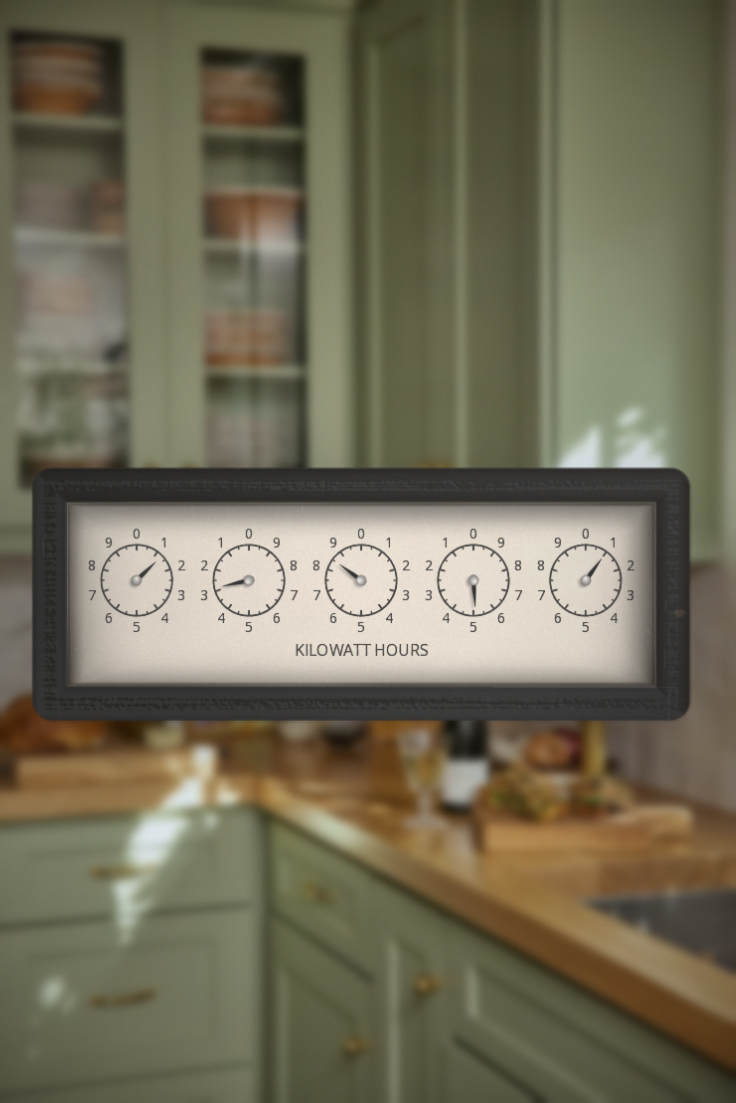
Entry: 12851 (kWh)
